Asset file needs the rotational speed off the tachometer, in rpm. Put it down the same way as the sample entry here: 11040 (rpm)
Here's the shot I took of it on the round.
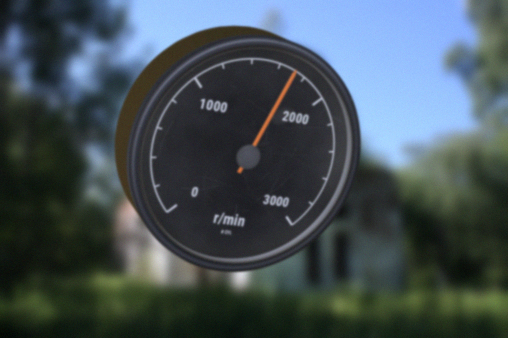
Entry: 1700 (rpm)
